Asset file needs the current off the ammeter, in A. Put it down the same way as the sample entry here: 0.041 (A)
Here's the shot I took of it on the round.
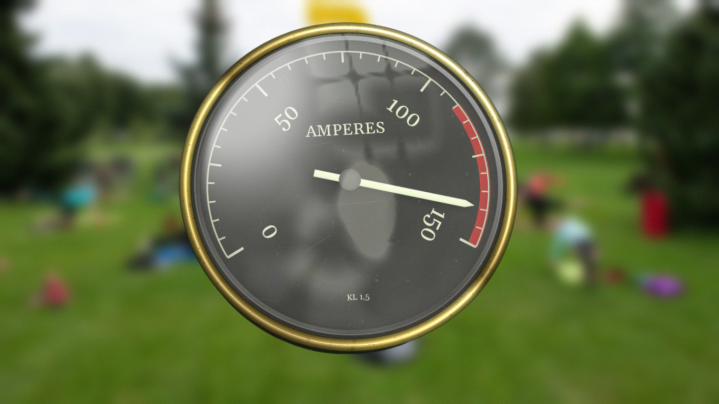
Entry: 140 (A)
